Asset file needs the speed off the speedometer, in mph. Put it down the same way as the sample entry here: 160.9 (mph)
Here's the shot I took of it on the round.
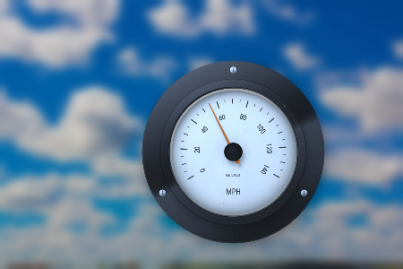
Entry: 55 (mph)
